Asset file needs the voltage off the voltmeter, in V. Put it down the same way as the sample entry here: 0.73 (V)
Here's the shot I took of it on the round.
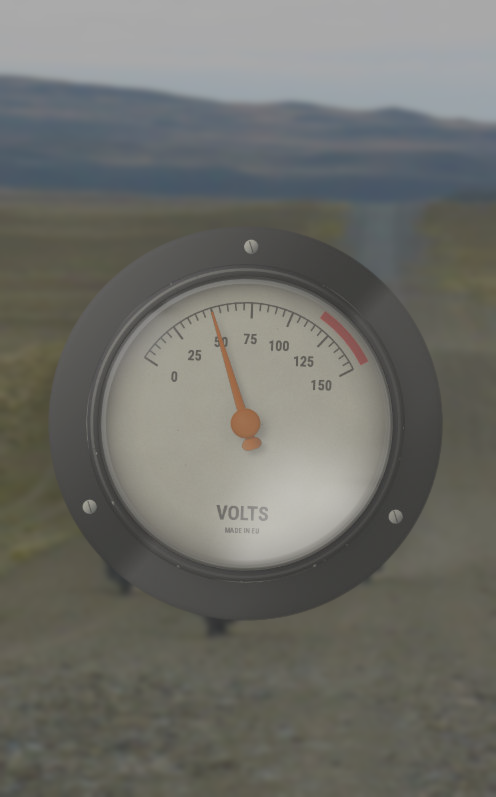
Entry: 50 (V)
